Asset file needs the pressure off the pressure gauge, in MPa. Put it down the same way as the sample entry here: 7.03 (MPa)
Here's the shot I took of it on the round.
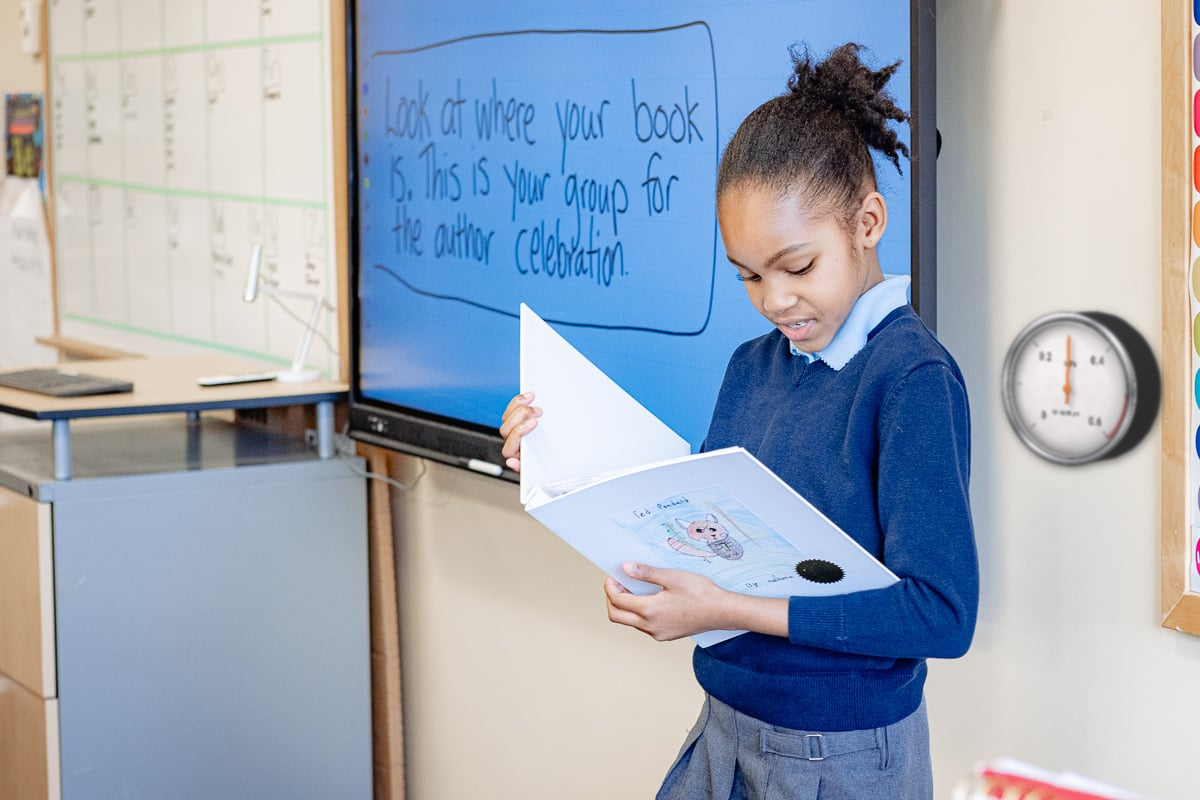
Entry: 0.3 (MPa)
